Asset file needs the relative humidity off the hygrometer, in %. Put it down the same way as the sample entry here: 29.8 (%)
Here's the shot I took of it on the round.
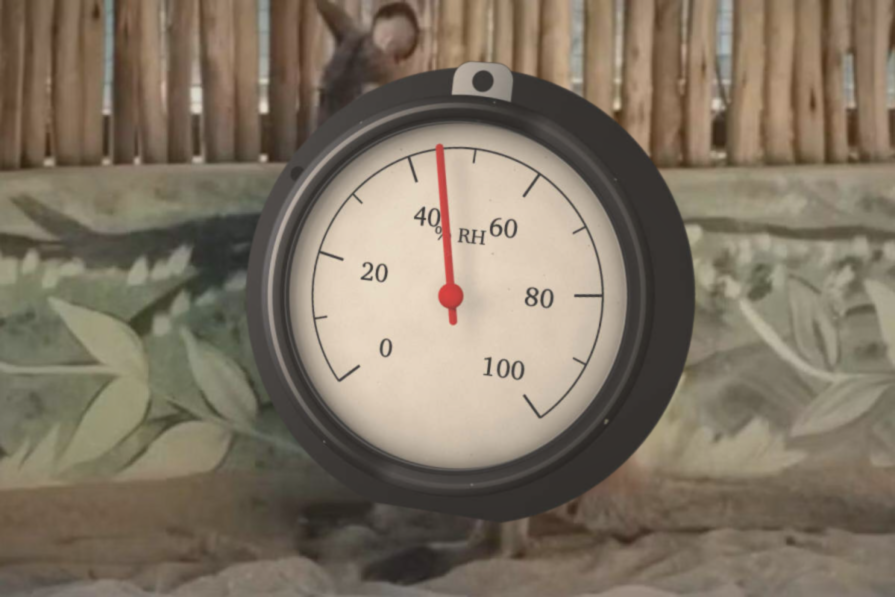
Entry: 45 (%)
